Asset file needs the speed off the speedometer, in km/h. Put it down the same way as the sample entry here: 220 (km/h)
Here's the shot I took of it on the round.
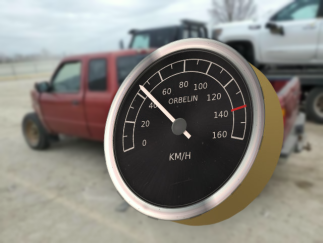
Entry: 45 (km/h)
